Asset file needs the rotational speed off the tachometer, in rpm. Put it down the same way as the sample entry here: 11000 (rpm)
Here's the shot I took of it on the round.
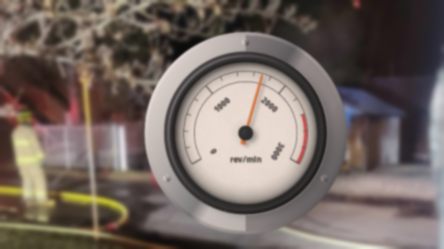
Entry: 1700 (rpm)
